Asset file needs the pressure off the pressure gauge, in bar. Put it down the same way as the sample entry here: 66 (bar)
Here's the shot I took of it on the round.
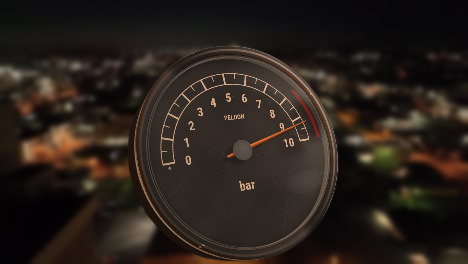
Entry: 9.25 (bar)
